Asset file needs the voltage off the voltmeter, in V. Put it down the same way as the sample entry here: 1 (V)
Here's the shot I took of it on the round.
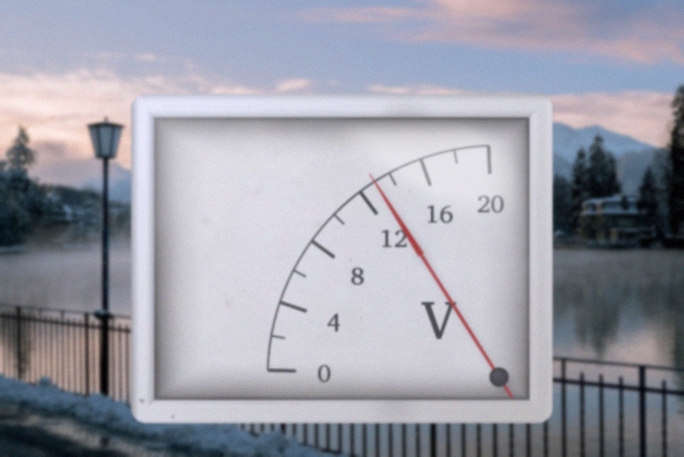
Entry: 13 (V)
